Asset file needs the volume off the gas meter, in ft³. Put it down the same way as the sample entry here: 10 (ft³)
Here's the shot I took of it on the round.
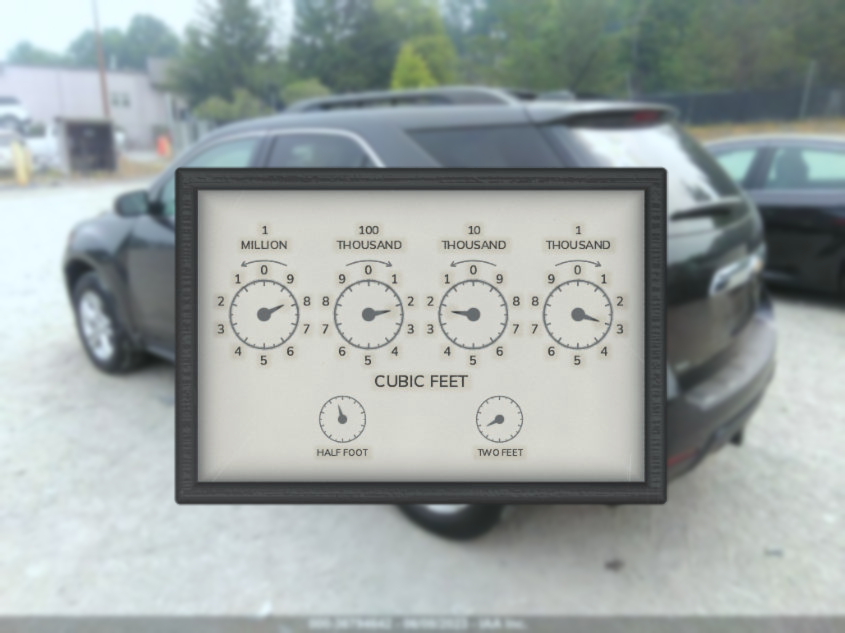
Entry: 822300 (ft³)
